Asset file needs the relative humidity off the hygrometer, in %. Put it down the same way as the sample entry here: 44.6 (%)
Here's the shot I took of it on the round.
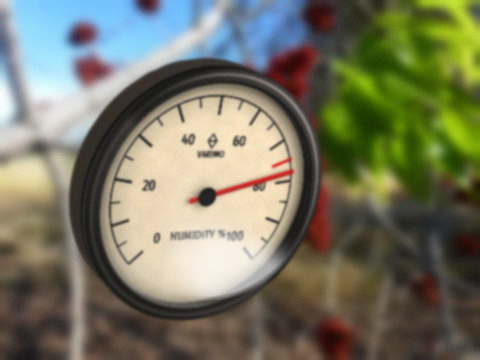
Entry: 77.5 (%)
